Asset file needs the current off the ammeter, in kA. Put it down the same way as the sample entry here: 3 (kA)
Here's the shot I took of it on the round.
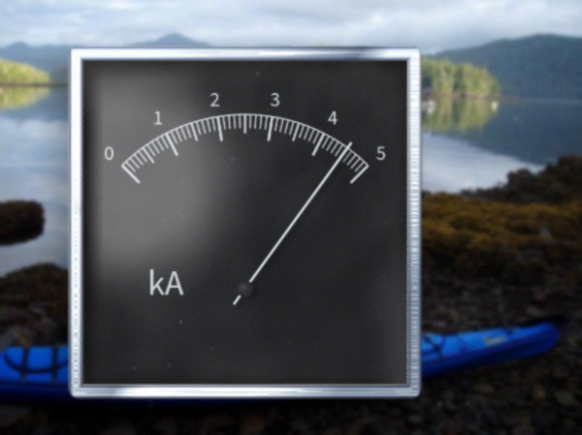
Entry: 4.5 (kA)
